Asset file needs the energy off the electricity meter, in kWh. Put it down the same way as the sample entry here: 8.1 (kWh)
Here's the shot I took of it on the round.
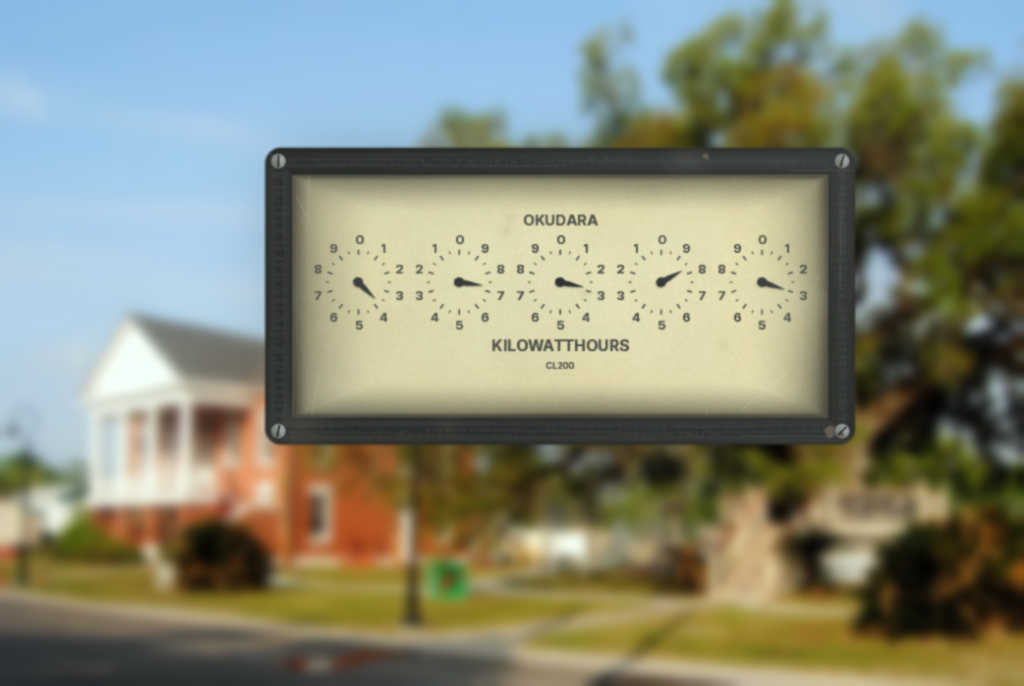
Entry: 37283 (kWh)
